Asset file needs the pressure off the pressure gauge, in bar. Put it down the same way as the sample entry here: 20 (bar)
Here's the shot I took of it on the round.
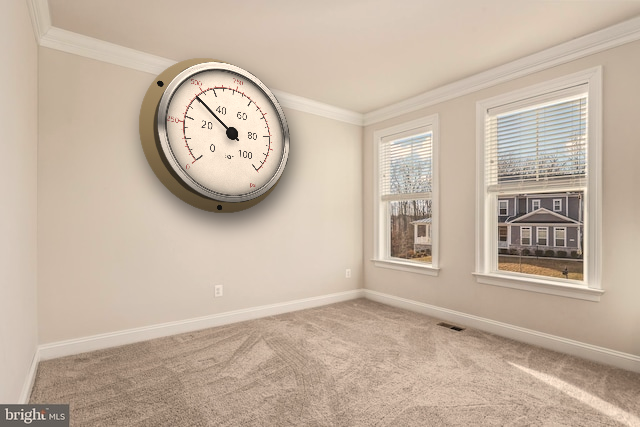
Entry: 30 (bar)
